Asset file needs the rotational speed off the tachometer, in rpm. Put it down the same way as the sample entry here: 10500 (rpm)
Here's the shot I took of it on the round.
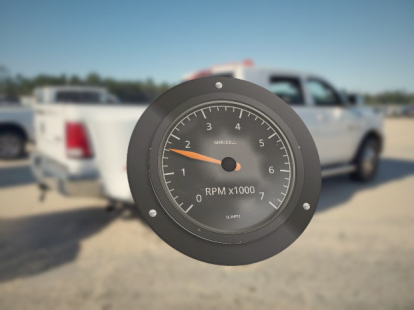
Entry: 1600 (rpm)
